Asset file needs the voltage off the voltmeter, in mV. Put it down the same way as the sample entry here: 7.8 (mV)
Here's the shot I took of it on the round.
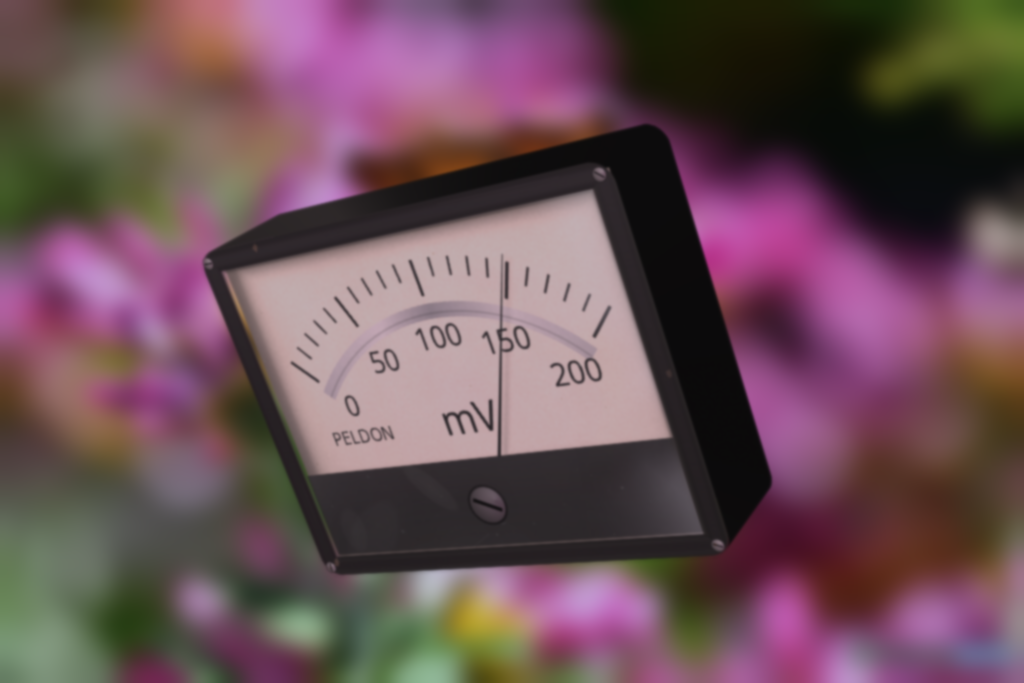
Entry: 150 (mV)
